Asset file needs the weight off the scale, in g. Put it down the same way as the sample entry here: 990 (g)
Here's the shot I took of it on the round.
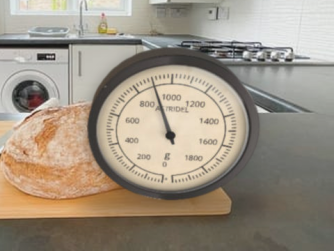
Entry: 900 (g)
